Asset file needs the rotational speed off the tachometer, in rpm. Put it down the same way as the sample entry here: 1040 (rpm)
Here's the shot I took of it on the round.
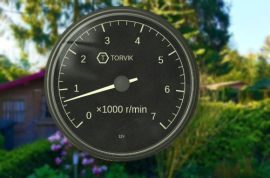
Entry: 700 (rpm)
